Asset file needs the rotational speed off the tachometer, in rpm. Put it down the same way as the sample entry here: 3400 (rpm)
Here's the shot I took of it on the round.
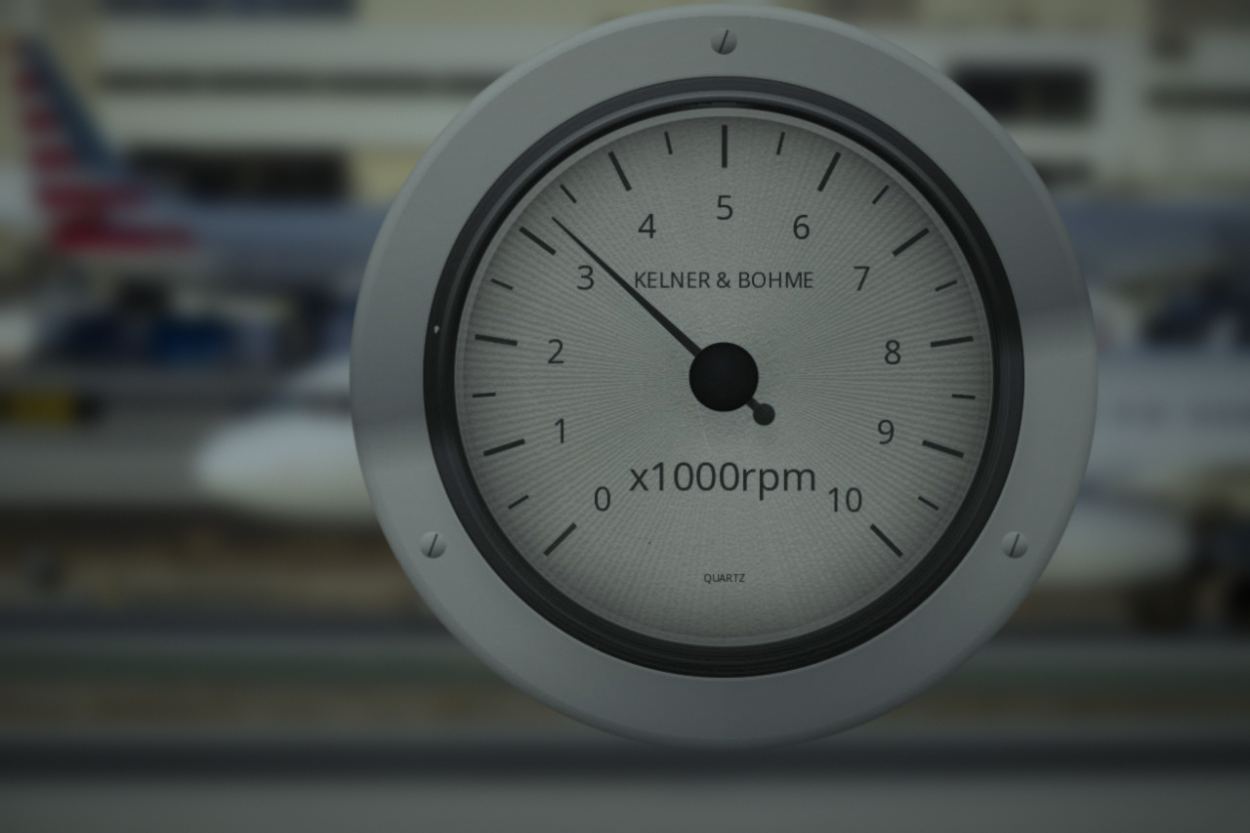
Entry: 3250 (rpm)
